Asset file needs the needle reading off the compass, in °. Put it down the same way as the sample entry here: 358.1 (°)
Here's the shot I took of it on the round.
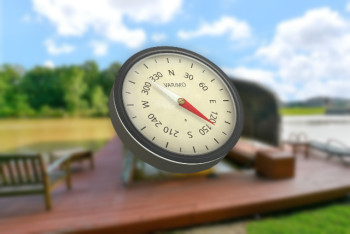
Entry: 135 (°)
